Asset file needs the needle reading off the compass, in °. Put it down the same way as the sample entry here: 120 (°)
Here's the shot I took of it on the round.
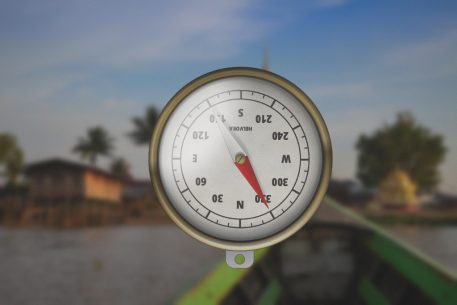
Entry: 330 (°)
